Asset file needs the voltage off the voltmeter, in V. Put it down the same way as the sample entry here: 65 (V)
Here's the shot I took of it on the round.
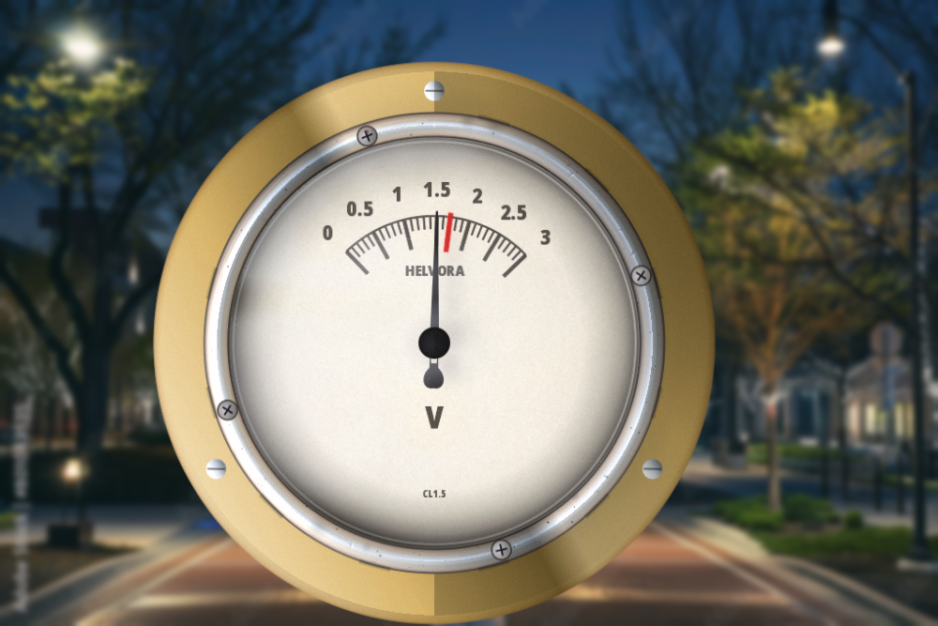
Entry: 1.5 (V)
